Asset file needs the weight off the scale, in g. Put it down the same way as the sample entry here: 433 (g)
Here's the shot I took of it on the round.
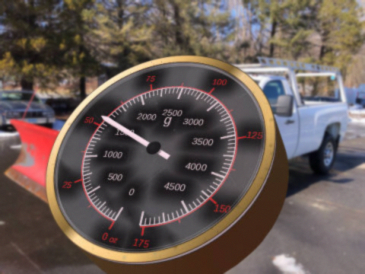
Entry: 1500 (g)
